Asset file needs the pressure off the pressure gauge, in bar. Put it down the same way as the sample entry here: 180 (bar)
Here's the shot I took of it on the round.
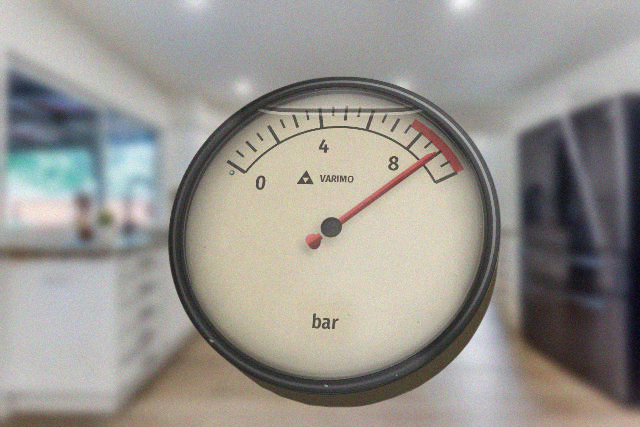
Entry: 9 (bar)
